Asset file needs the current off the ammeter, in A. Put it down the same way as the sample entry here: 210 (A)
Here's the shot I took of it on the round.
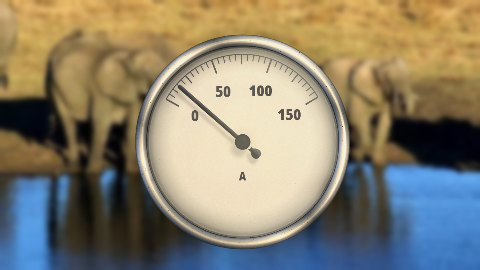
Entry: 15 (A)
